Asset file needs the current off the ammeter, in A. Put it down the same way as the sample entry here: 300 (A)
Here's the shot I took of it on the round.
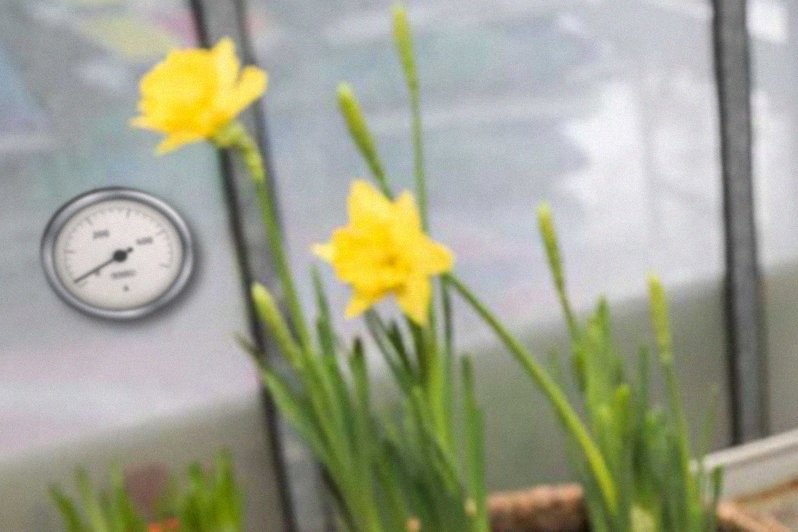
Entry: 20 (A)
